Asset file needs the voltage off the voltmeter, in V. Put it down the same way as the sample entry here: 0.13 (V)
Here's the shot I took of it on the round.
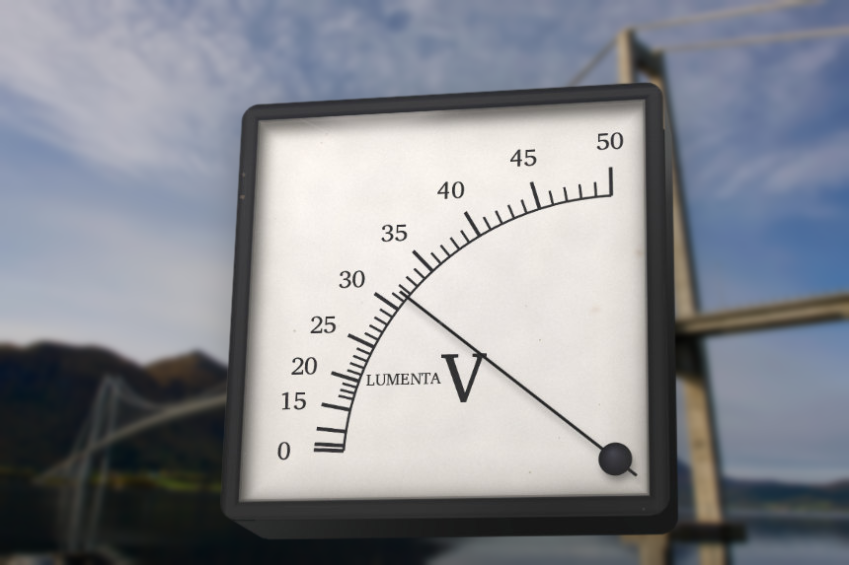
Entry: 31.5 (V)
